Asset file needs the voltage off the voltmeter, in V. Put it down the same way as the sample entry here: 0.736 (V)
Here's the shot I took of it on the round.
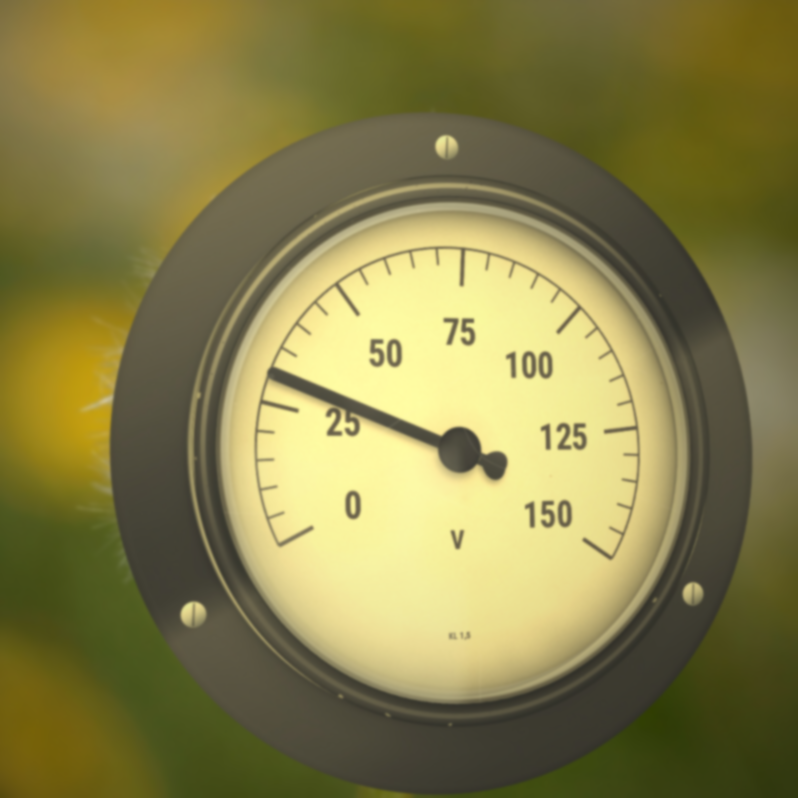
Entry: 30 (V)
